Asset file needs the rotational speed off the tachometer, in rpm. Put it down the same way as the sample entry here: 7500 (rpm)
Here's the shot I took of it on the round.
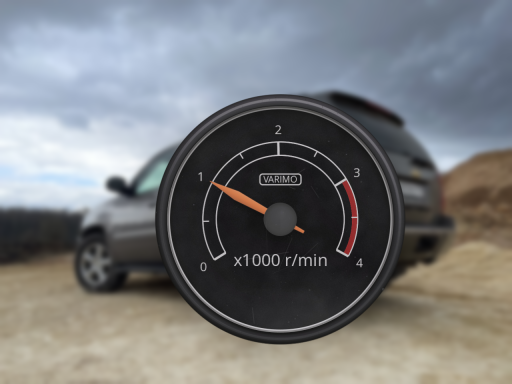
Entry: 1000 (rpm)
